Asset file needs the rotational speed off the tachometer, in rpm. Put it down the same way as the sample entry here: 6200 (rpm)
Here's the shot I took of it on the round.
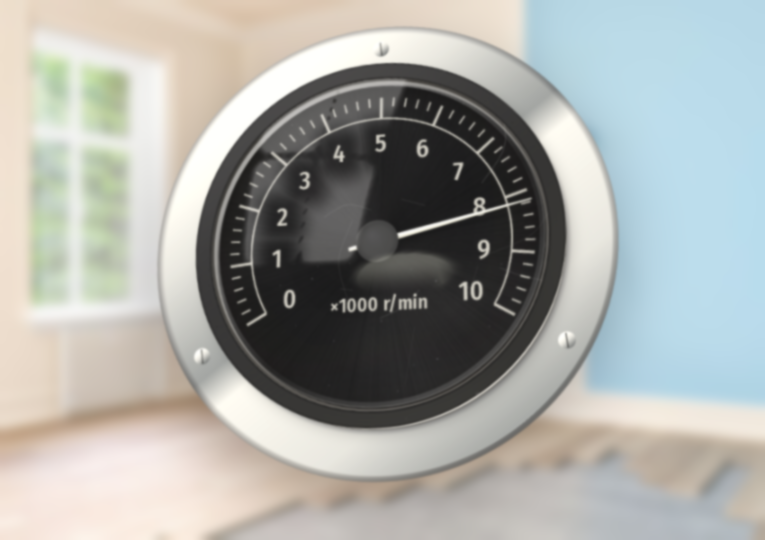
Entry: 8200 (rpm)
